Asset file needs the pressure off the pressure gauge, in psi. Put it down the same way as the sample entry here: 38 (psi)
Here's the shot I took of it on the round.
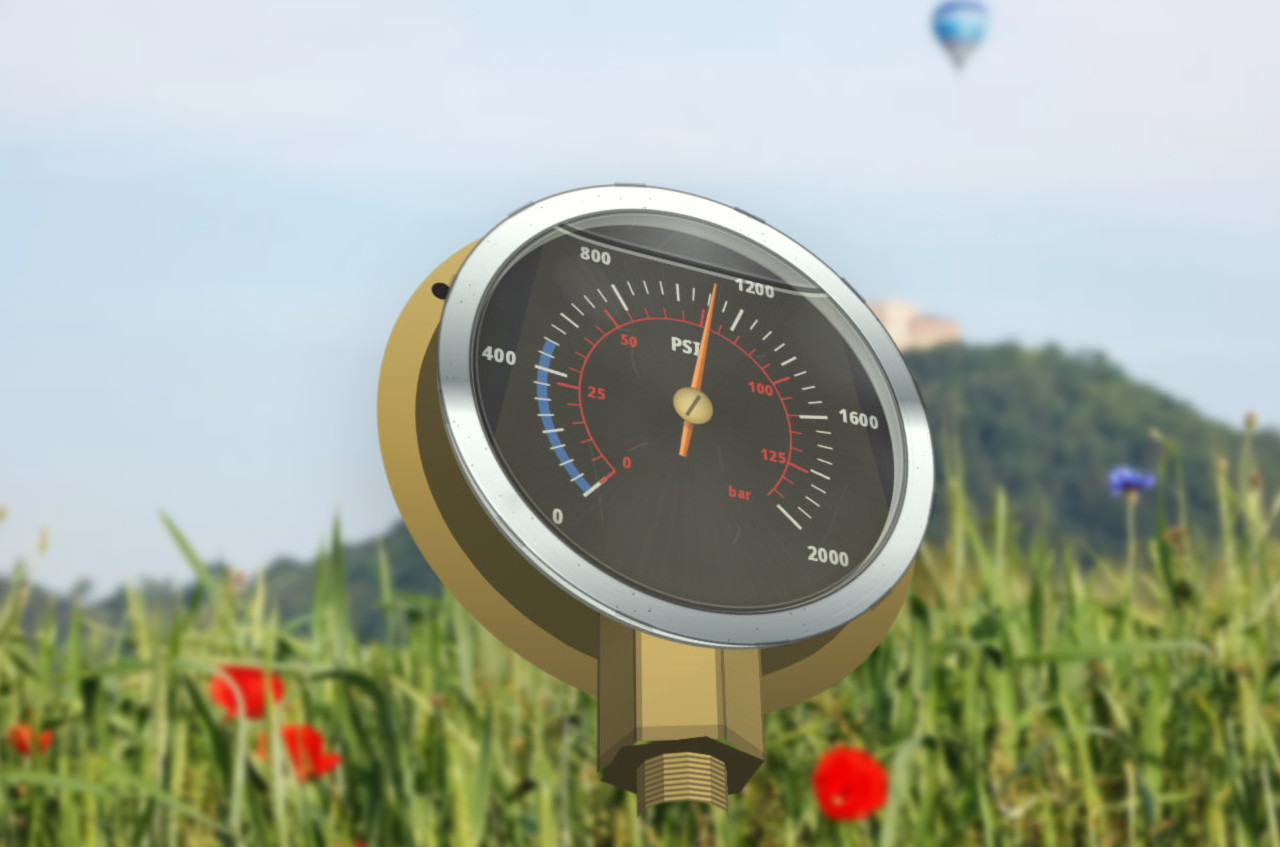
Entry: 1100 (psi)
